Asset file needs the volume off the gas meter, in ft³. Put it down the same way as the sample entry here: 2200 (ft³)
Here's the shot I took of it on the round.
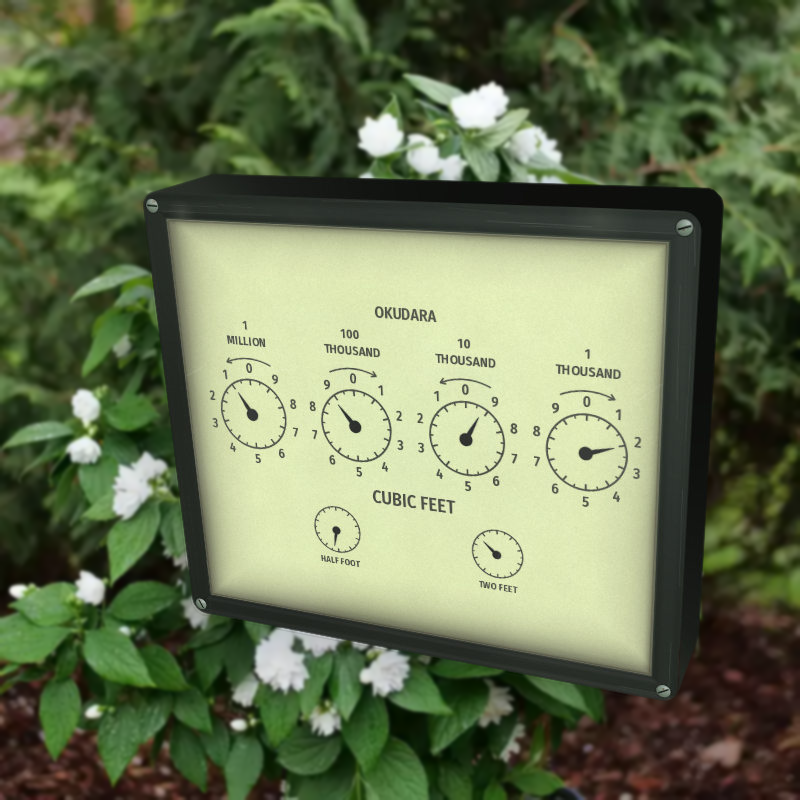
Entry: 89200 (ft³)
